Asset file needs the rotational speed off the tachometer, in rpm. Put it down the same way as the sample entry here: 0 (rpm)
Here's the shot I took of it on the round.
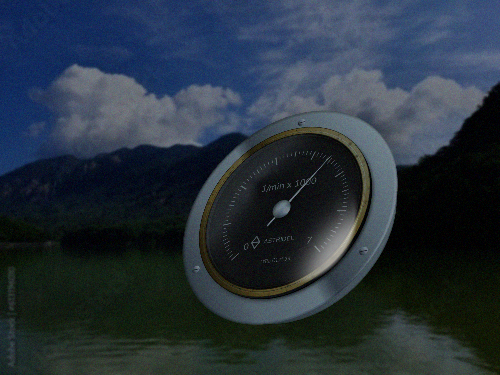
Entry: 4500 (rpm)
